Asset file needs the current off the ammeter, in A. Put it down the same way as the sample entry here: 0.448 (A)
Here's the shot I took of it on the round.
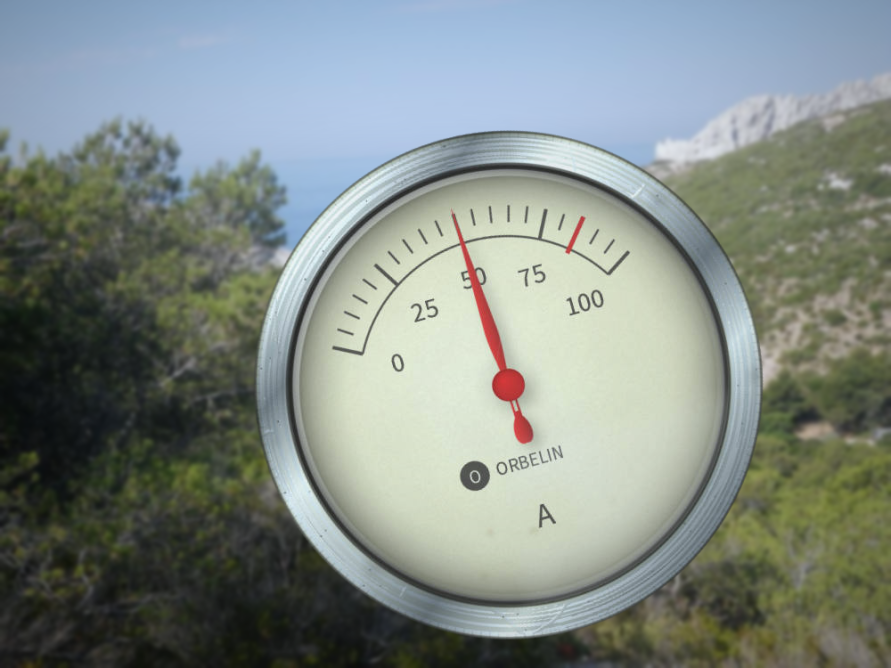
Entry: 50 (A)
